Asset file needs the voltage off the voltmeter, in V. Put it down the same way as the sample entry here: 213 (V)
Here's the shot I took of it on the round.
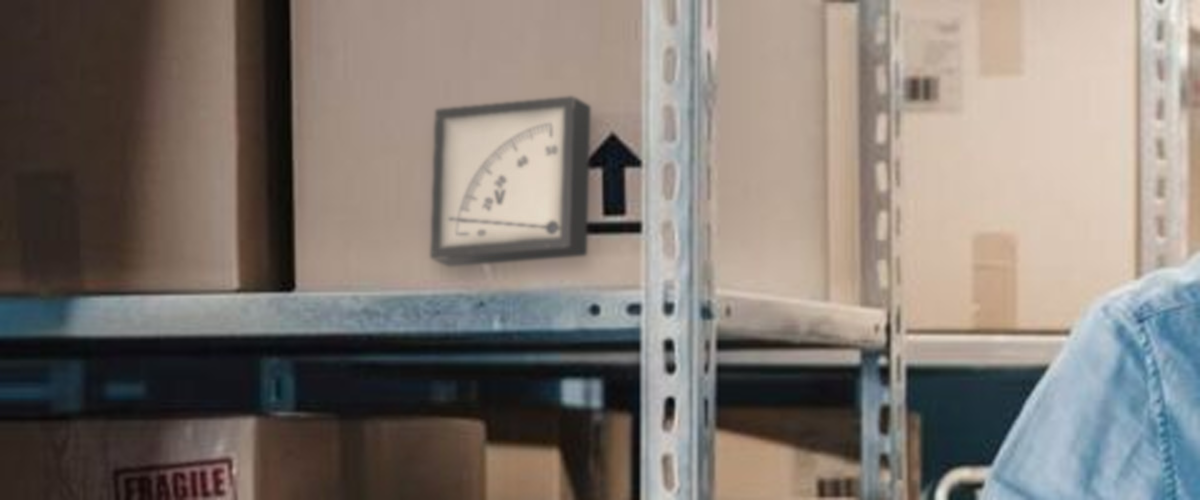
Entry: 10 (V)
